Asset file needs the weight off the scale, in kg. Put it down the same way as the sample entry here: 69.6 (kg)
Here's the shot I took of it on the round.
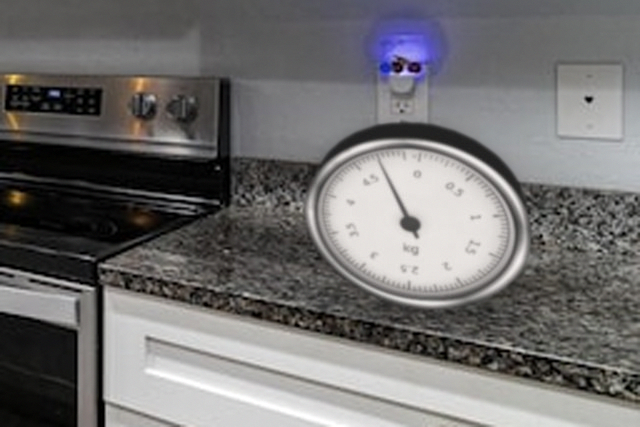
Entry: 4.75 (kg)
